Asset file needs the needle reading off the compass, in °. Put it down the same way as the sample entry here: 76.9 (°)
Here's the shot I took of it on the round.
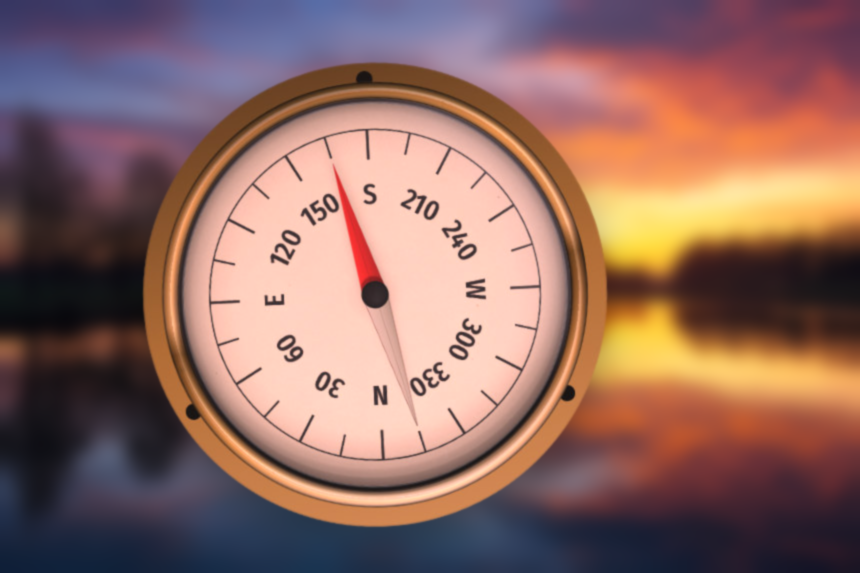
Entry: 165 (°)
